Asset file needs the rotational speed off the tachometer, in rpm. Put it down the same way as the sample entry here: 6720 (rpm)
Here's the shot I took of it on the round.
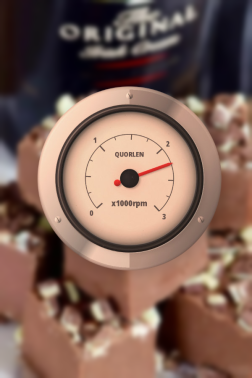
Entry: 2250 (rpm)
